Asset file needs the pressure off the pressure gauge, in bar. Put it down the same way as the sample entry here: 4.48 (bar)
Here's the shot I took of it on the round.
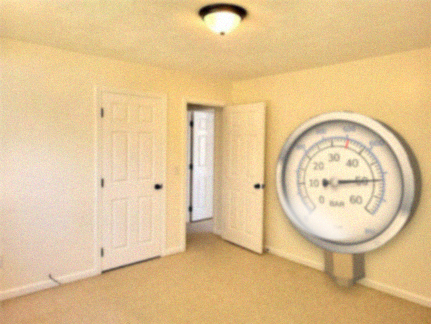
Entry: 50 (bar)
